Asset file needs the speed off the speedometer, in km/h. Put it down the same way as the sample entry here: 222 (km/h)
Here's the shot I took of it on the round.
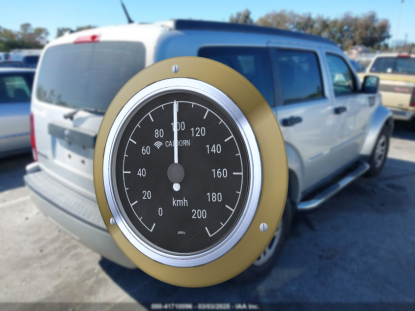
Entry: 100 (km/h)
